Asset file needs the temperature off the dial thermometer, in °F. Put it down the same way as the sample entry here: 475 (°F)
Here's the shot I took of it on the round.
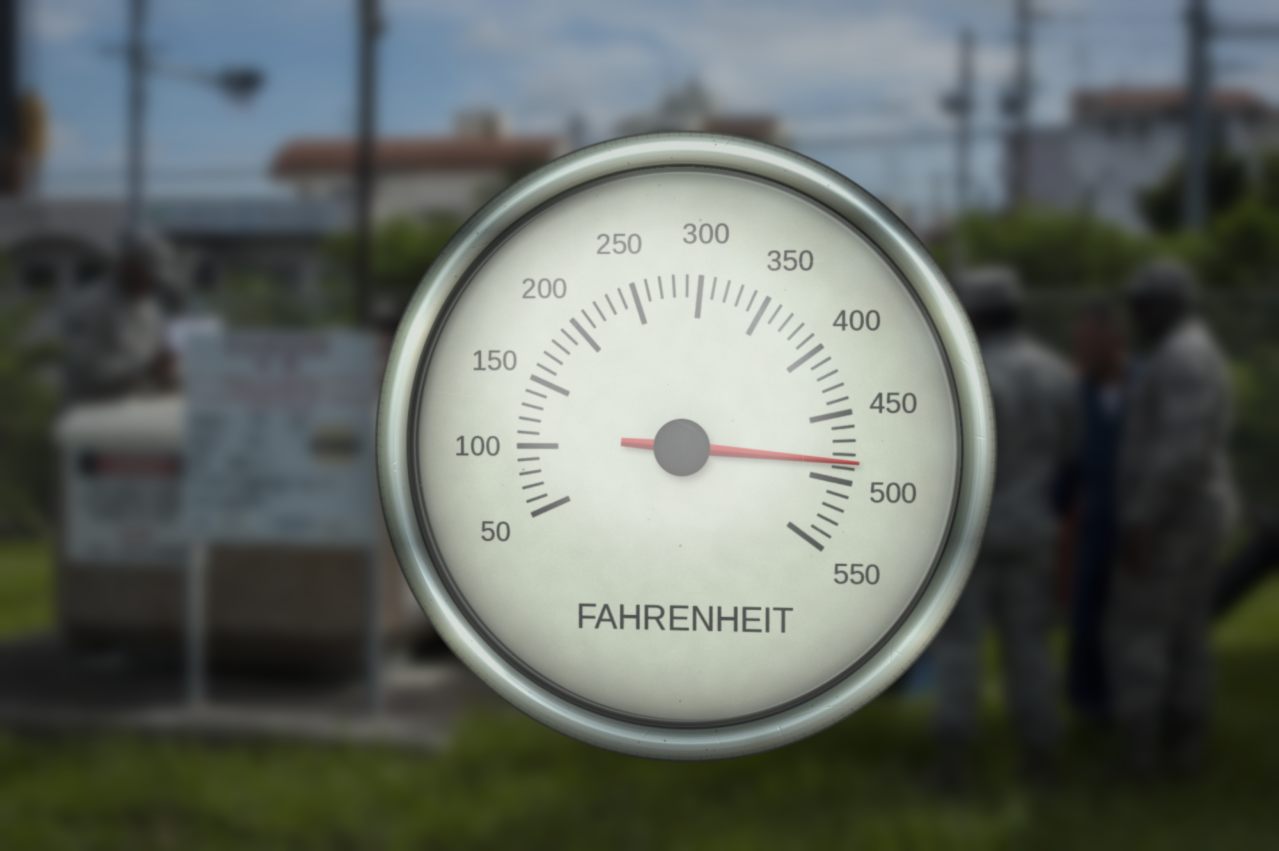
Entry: 485 (°F)
